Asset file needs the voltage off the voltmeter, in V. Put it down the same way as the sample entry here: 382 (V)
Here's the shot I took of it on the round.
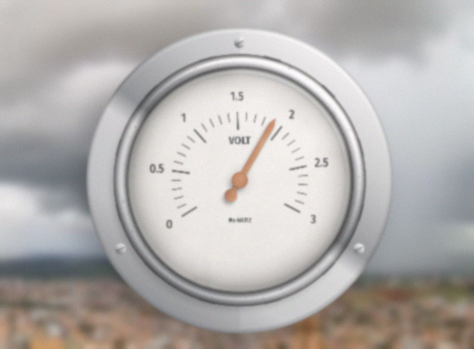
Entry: 1.9 (V)
